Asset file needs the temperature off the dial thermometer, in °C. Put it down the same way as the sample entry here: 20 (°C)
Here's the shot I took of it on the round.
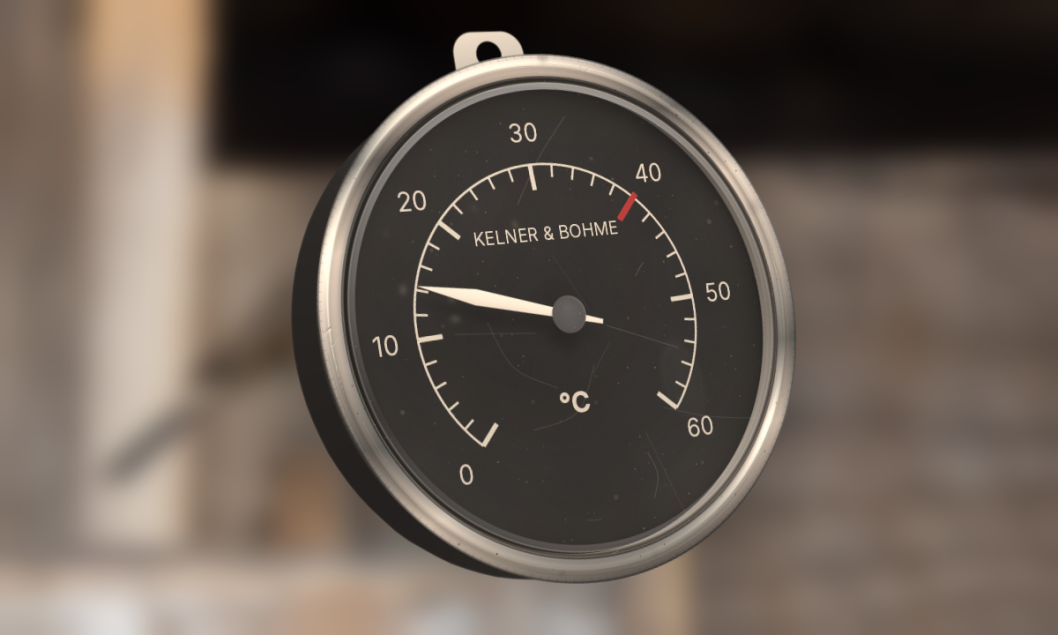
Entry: 14 (°C)
